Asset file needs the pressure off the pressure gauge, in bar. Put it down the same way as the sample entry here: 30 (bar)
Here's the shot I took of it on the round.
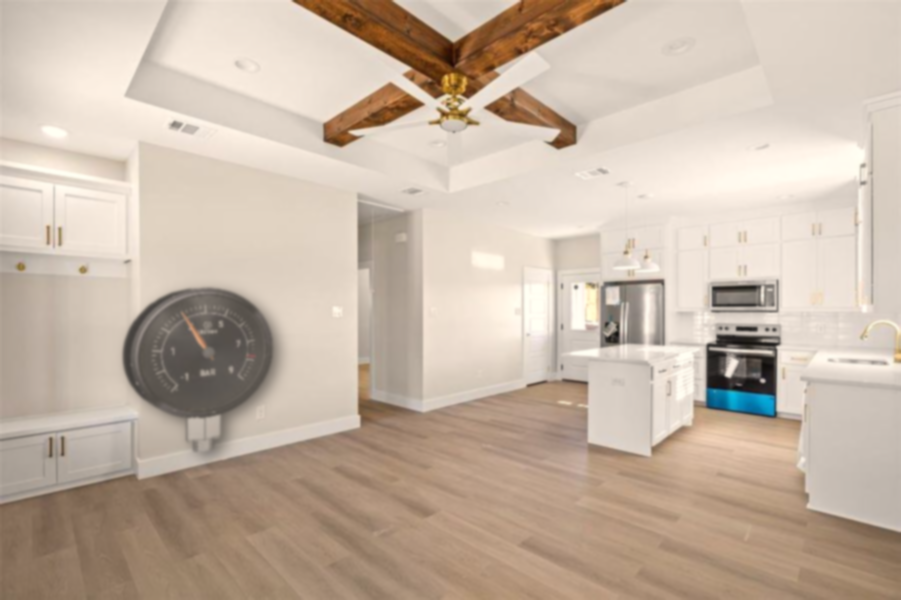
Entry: 3 (bar)
